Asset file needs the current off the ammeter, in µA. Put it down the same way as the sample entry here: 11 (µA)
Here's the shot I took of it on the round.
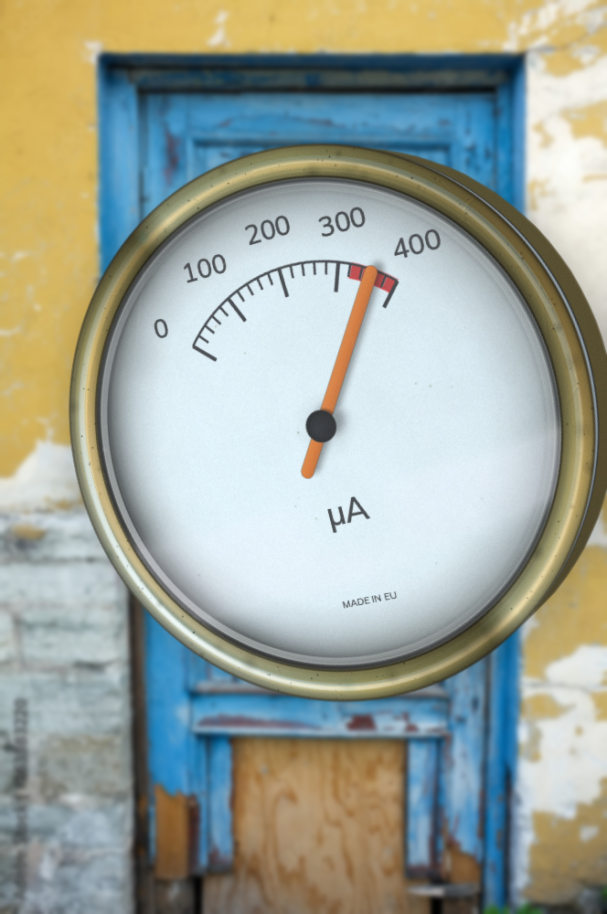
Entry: 360 (µA)
